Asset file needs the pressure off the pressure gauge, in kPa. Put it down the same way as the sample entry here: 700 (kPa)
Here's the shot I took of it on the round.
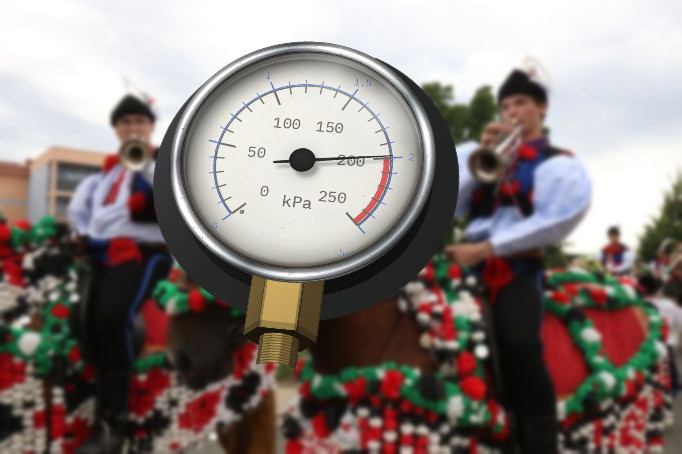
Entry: 200 (kPa)
